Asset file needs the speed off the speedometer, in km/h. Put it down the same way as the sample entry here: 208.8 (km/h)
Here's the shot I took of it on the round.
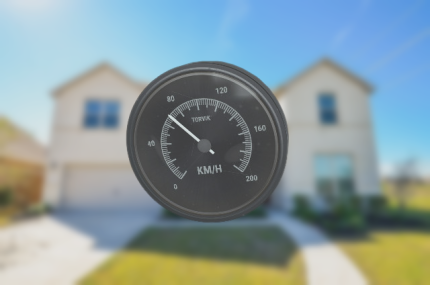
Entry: 70 (km/h)
